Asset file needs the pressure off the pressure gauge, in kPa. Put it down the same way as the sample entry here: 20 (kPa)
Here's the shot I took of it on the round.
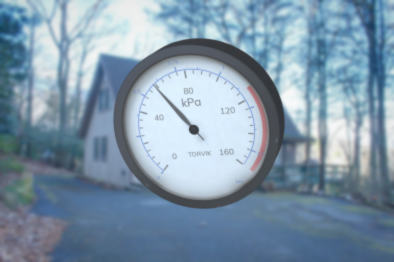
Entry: 60 (kPa)
